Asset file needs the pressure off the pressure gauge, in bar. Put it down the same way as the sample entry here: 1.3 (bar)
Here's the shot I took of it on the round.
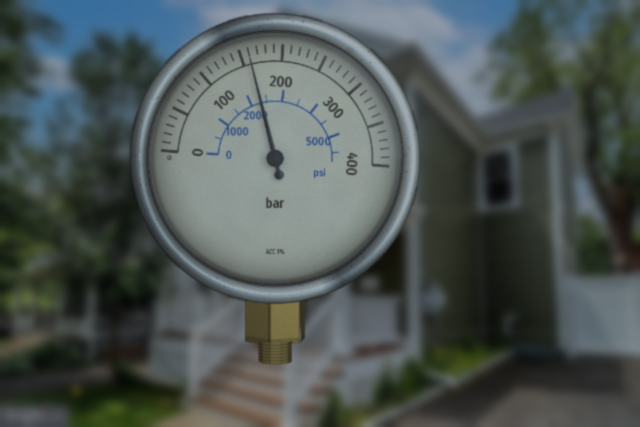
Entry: 160 (bar)
